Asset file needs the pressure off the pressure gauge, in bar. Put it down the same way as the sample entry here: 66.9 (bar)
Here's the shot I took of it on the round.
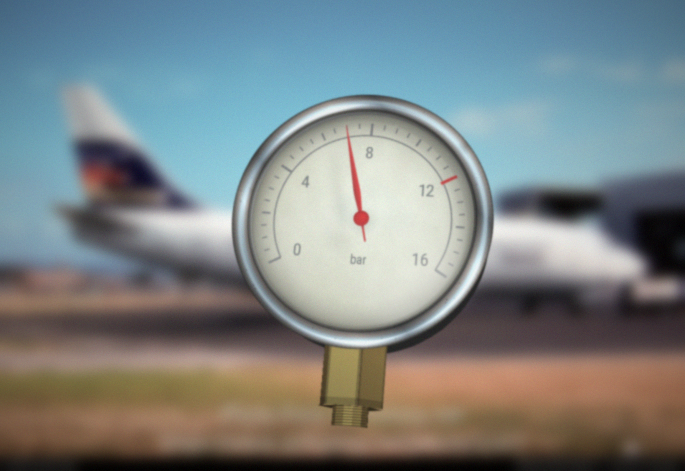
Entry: 7 (bar)
